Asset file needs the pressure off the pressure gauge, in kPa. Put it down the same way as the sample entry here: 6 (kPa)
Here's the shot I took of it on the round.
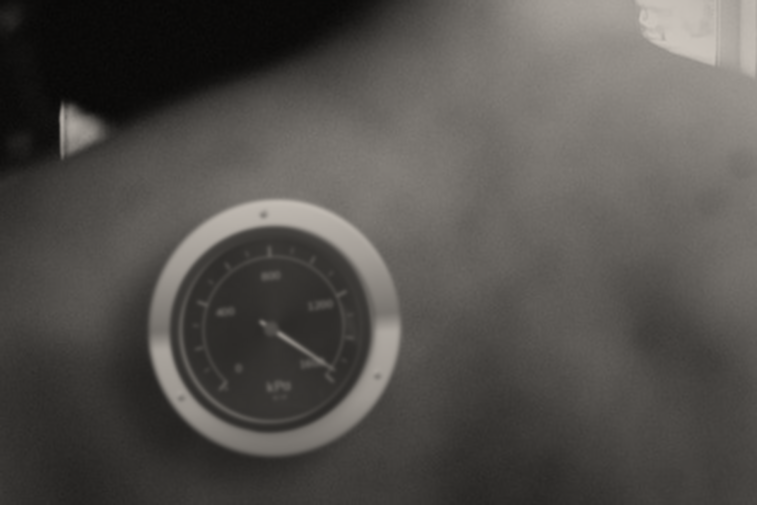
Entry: 1550 (kPa)
